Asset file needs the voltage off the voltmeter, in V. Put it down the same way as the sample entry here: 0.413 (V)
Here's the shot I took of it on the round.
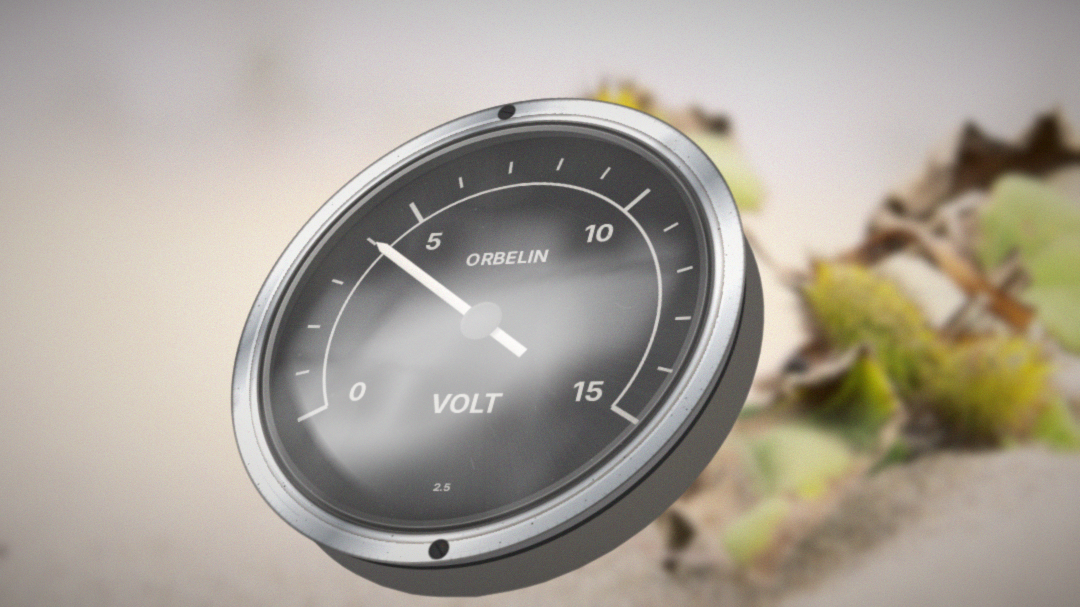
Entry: 4 (V)
